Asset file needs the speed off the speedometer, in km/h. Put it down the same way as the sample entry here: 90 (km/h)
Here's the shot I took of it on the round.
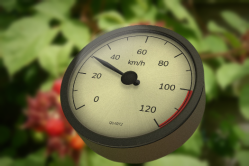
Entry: 30 (km/h)
